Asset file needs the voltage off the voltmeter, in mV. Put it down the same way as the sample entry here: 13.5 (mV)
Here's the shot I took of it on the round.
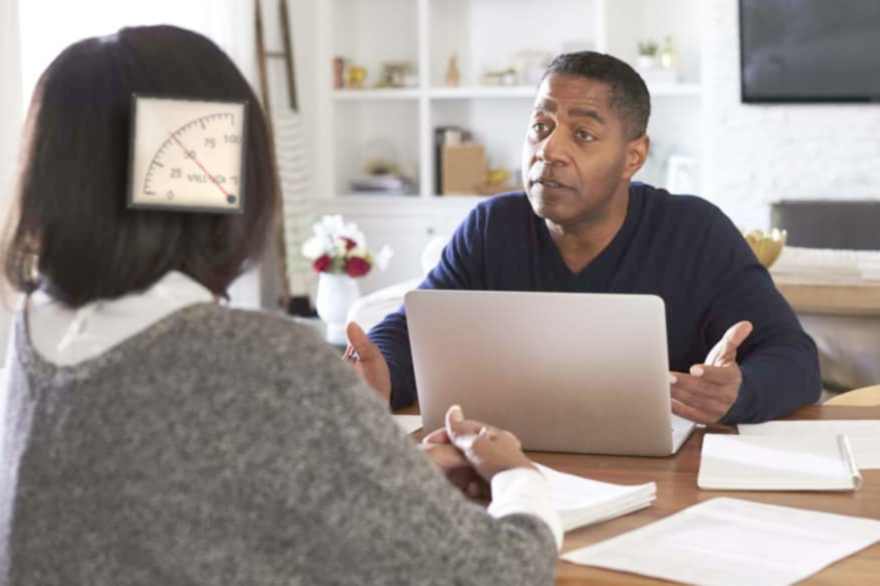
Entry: 50 (mV)
